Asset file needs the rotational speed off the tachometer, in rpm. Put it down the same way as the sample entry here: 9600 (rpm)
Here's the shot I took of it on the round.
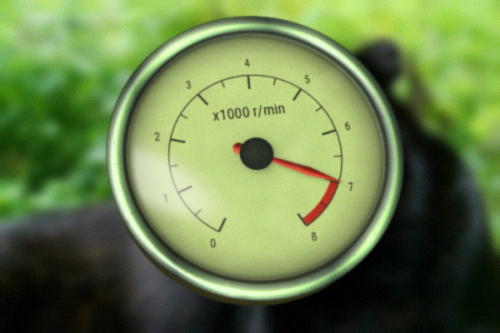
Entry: 7000 (rpm)
